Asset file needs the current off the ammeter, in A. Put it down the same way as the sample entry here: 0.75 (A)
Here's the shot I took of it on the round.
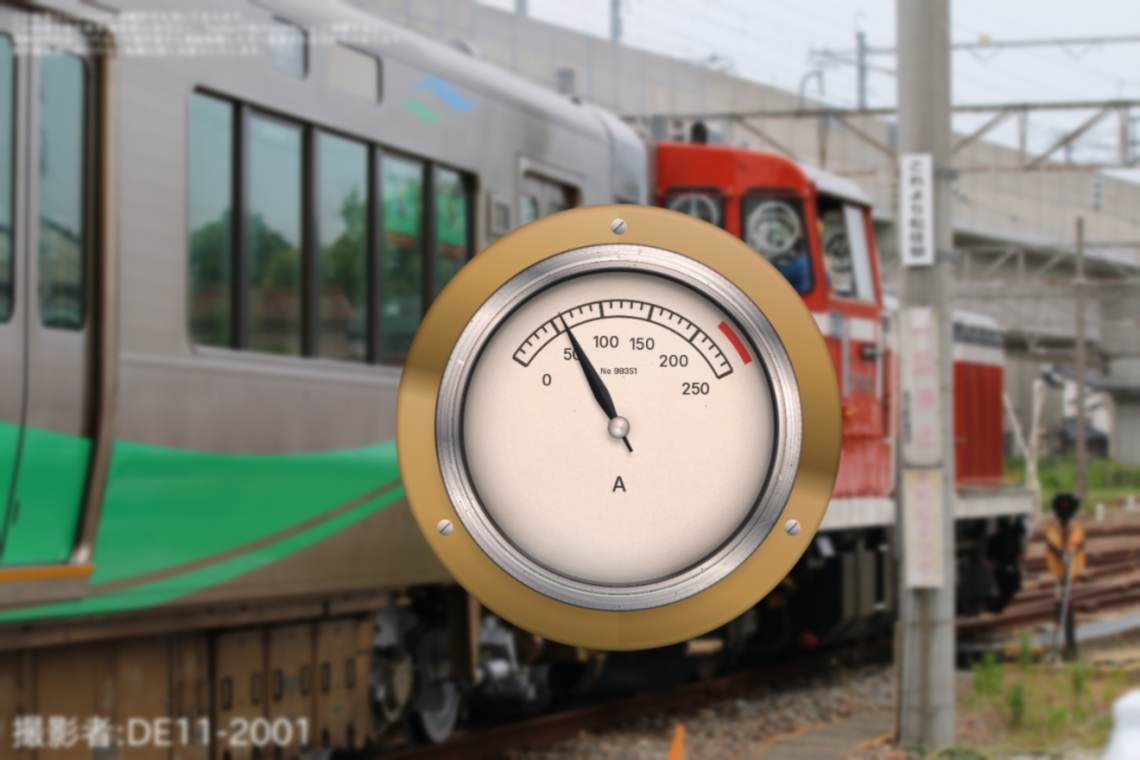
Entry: 60 (A)
